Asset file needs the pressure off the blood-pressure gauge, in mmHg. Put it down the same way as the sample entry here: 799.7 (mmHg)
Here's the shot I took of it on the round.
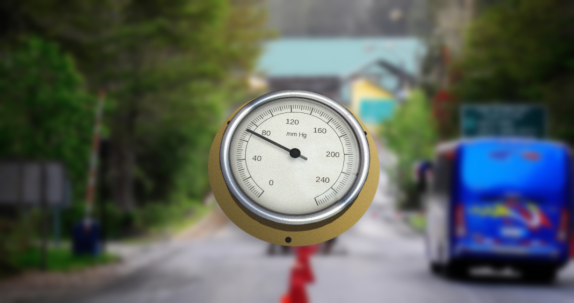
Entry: 70 (mmHg)
